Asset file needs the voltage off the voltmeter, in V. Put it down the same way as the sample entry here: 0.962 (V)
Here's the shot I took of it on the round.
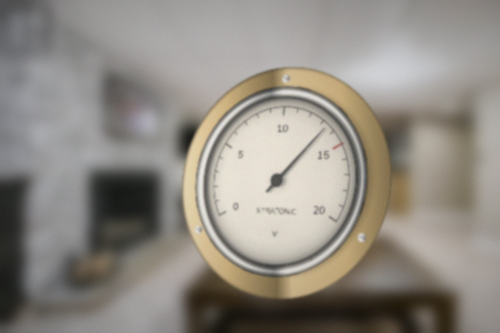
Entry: 13.5 (V)
